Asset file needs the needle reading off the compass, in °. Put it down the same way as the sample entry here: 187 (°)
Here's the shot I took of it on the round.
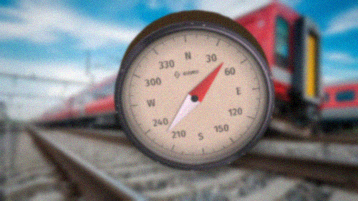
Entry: 45 (°)
